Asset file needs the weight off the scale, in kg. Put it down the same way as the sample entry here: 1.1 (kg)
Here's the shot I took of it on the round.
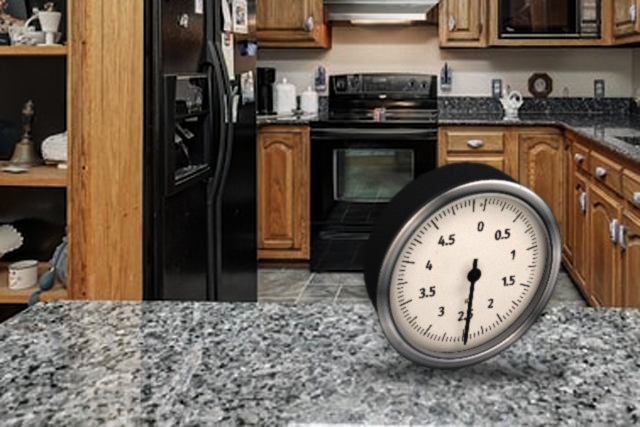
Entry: 2.5 (kg)
